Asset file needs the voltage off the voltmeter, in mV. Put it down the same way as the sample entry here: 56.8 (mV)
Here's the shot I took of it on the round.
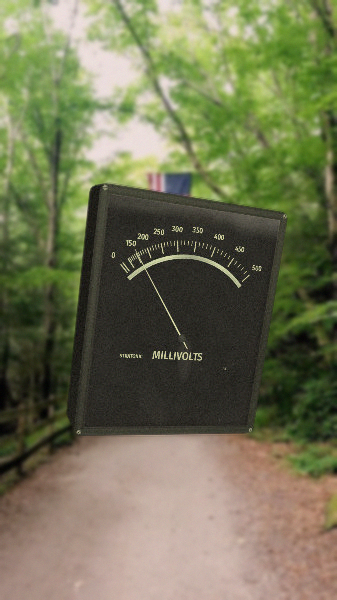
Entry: 150 (mV)
